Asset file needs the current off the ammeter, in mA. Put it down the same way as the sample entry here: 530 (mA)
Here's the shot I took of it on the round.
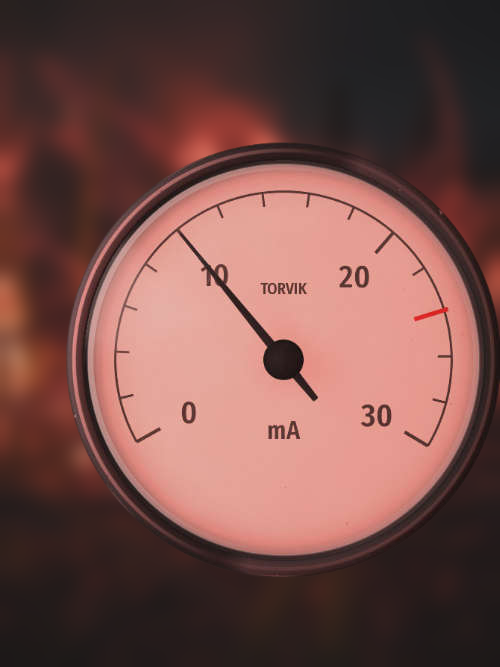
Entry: 10 (mA)
